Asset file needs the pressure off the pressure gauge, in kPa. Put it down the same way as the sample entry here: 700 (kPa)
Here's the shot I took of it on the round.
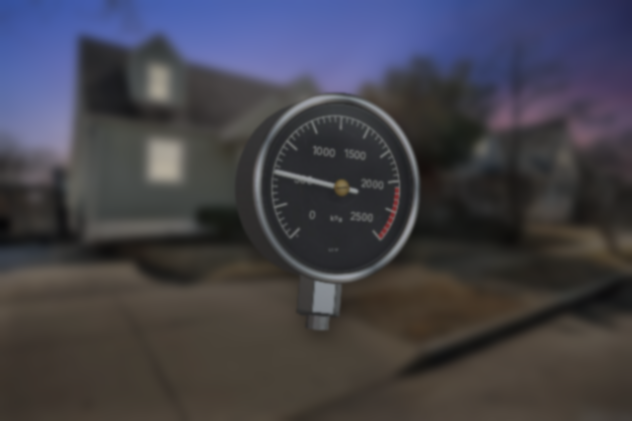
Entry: 500 (kPa)
